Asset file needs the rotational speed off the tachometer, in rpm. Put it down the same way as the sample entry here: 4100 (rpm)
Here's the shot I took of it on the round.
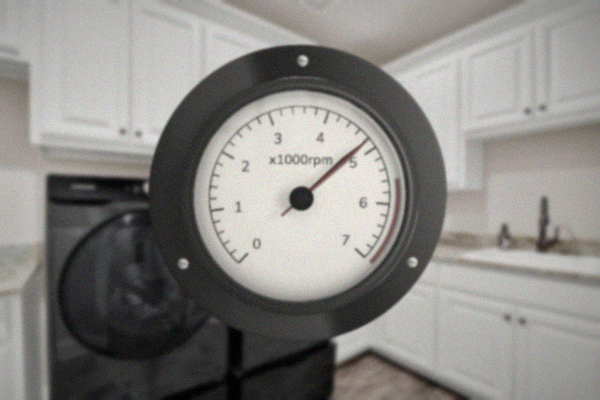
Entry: 4800 (rpm)
